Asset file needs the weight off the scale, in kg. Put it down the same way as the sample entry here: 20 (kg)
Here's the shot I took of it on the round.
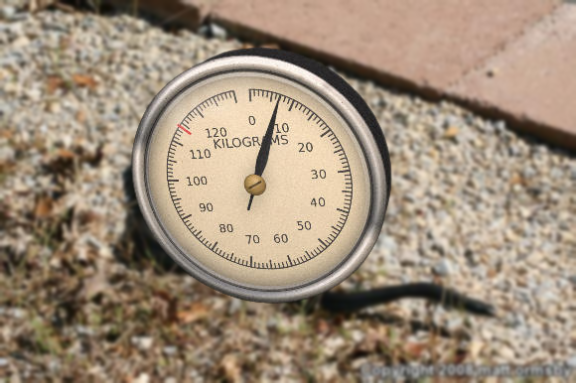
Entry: 7 (kg)
